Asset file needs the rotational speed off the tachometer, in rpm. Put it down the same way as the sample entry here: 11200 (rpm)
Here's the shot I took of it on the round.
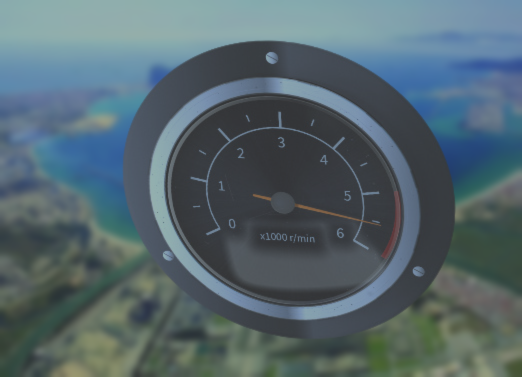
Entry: 5500 (rpm)
